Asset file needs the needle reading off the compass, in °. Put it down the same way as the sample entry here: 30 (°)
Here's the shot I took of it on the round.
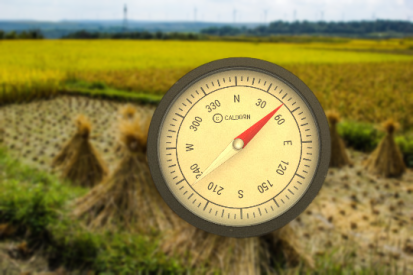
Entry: 50 (°)
